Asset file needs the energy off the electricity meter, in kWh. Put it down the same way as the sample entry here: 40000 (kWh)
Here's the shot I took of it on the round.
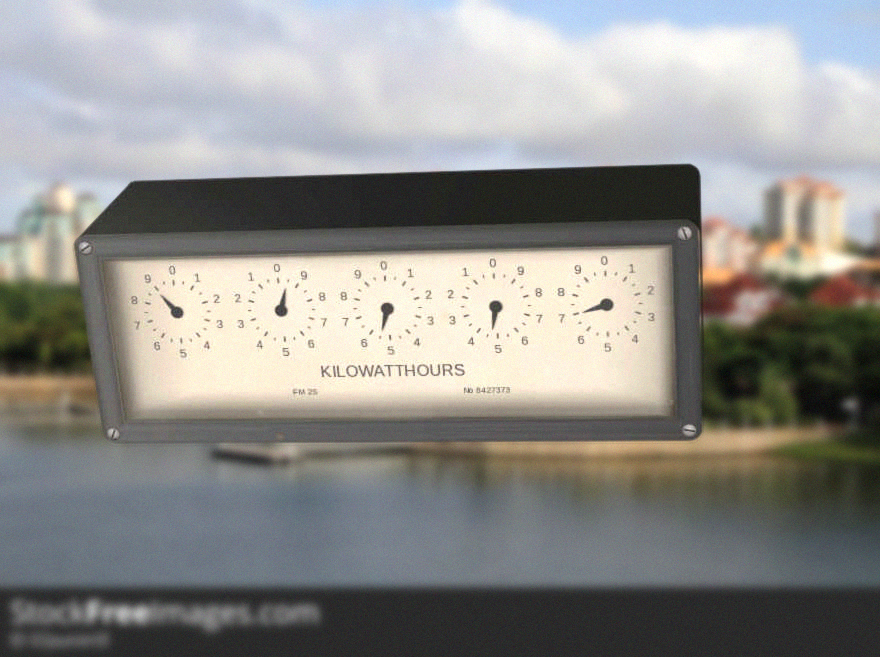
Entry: 89547 (kWh)
